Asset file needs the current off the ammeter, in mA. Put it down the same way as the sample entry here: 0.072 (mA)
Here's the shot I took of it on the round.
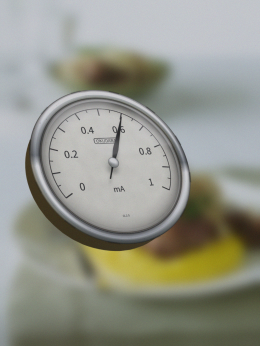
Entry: 0.6 (mA)
